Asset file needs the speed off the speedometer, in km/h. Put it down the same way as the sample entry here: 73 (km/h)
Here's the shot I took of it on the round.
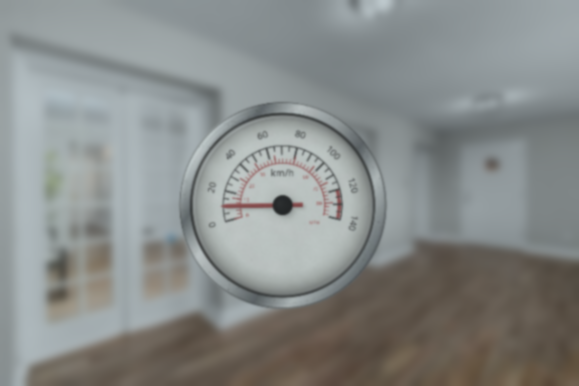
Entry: 10 (km/h)
